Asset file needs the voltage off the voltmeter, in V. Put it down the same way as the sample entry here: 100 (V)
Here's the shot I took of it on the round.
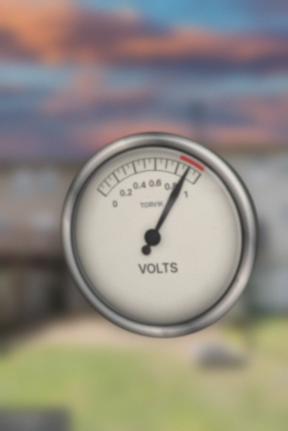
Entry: 0.9 (V)
